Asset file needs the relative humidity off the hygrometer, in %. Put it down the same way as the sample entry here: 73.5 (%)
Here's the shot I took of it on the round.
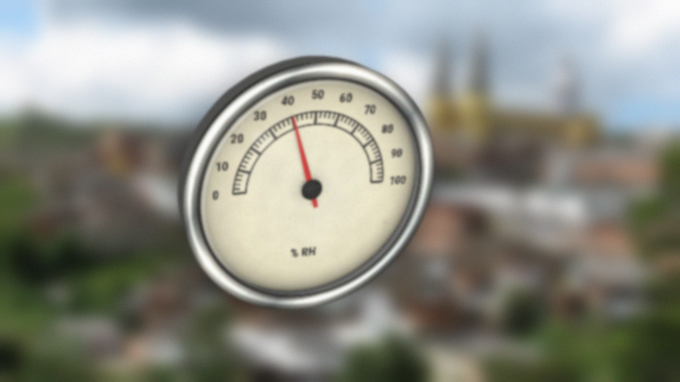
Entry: 40 (%)
